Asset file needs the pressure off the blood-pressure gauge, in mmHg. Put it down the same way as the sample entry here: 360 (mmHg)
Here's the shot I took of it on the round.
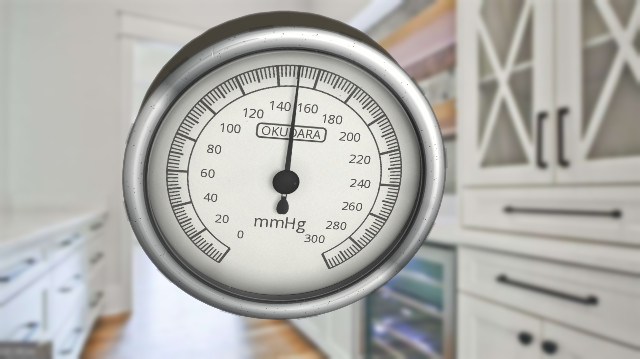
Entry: 150 (mmHg)
